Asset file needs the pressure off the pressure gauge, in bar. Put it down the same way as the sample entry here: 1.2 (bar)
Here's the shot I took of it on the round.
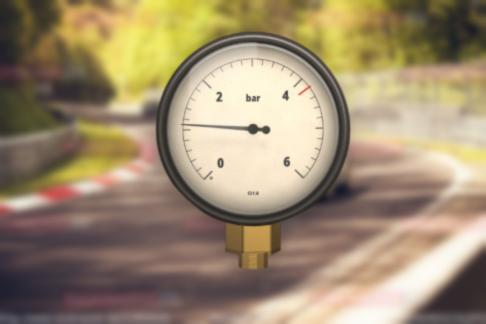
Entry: 1.1 (bar)
